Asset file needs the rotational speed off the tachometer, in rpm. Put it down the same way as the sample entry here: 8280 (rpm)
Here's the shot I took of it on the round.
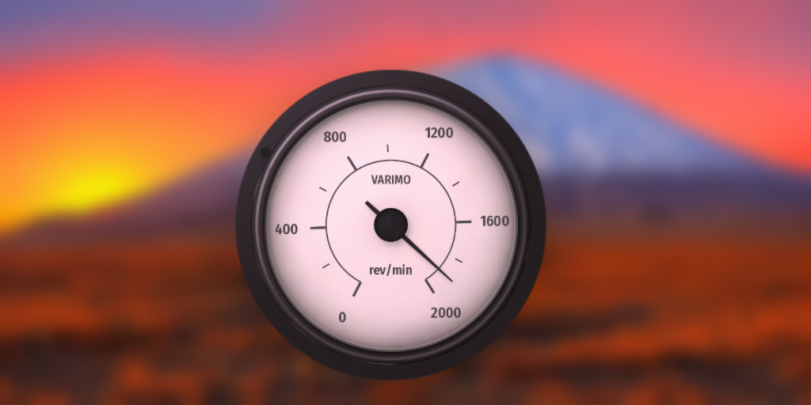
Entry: 1900 (rpm)
